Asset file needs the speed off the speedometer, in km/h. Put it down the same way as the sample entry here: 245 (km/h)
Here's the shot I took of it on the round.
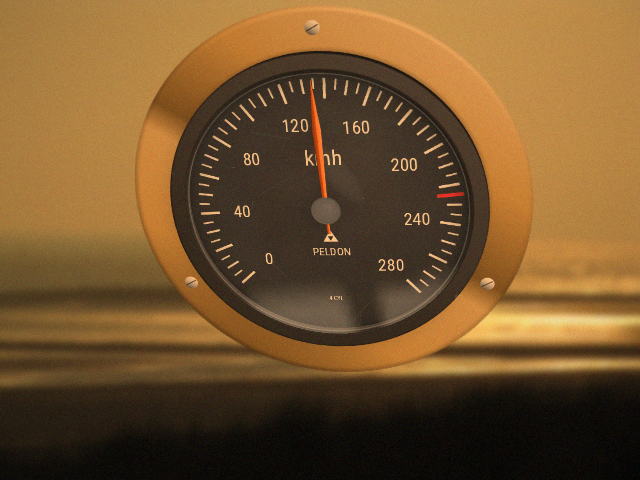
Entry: 135 (km/h)
